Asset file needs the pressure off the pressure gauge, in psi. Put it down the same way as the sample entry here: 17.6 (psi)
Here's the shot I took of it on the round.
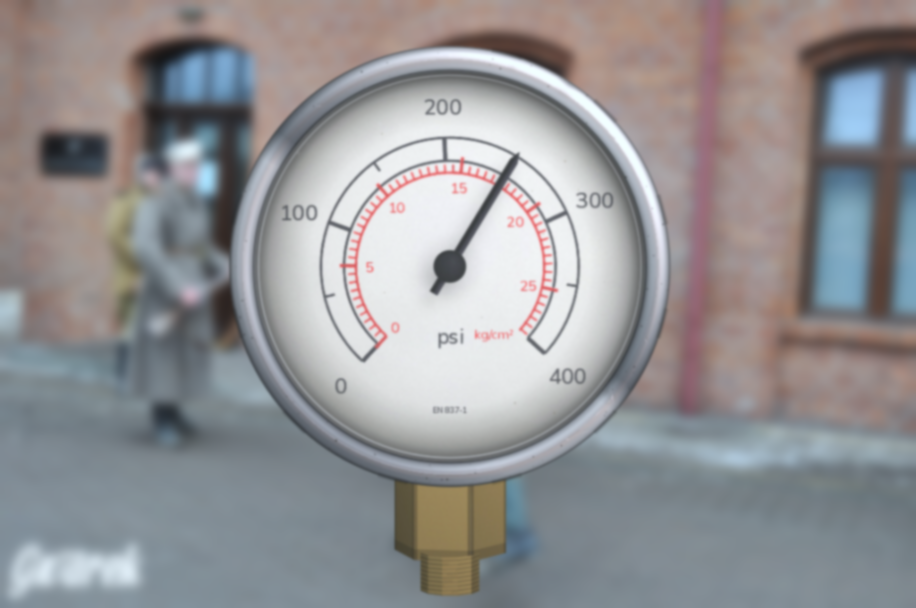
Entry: 250 (psi)
